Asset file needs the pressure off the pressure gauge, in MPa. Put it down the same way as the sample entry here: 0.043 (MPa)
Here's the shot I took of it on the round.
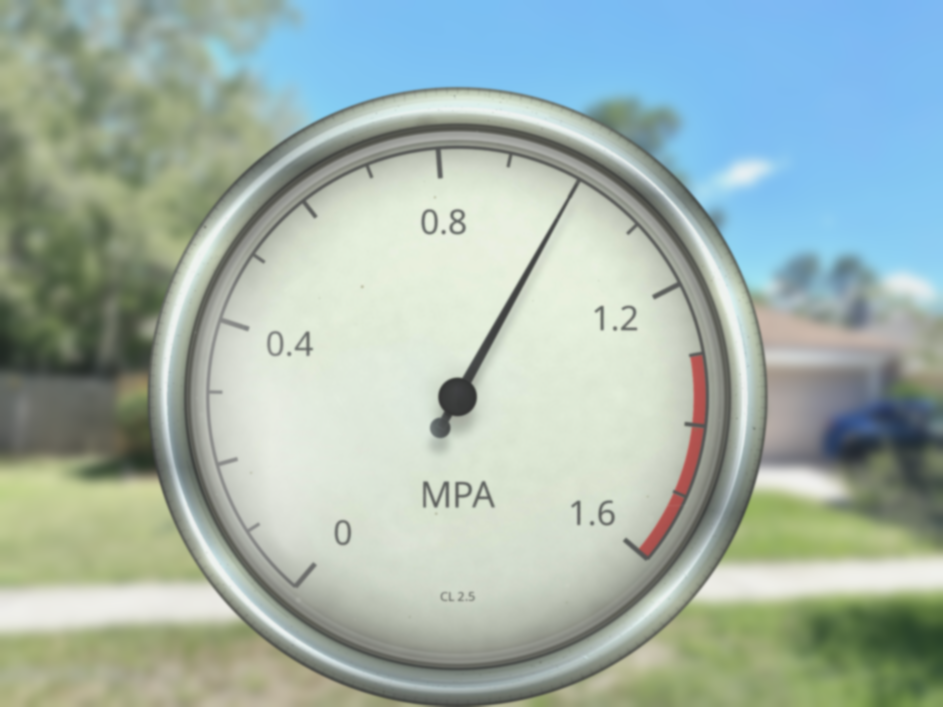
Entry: 1 (MPa)
